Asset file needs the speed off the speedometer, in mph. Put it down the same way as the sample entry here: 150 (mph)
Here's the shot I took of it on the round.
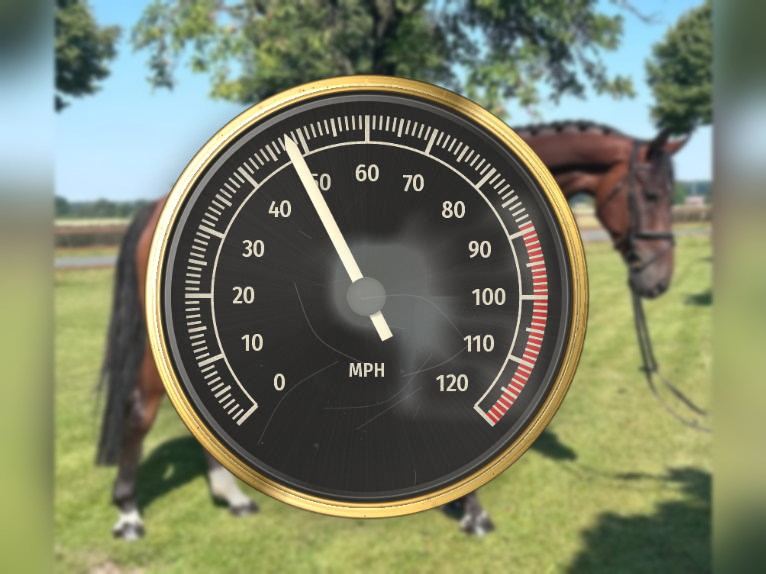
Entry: 48 (mph)
